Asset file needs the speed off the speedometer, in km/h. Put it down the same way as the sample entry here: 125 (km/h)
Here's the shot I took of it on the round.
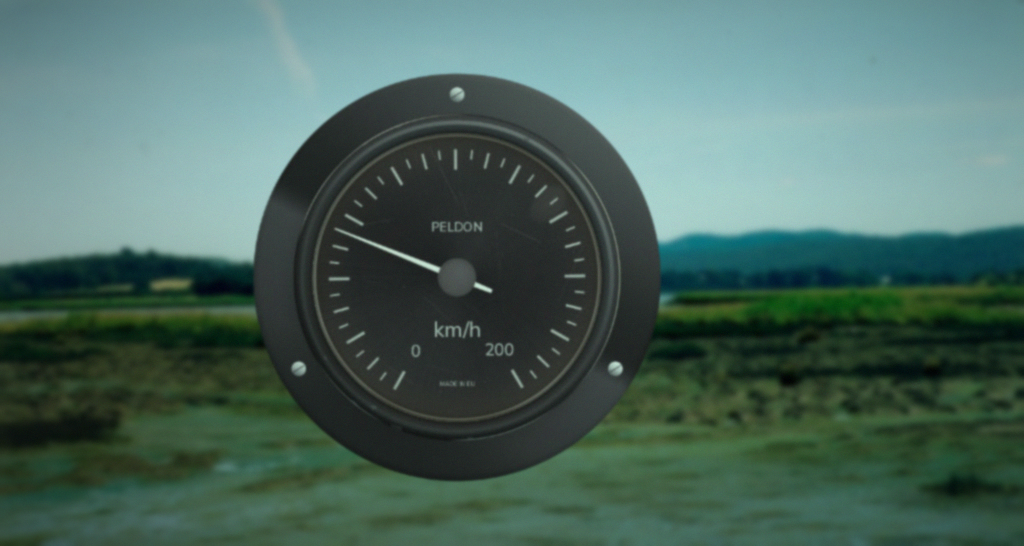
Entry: 55 (km/h)
